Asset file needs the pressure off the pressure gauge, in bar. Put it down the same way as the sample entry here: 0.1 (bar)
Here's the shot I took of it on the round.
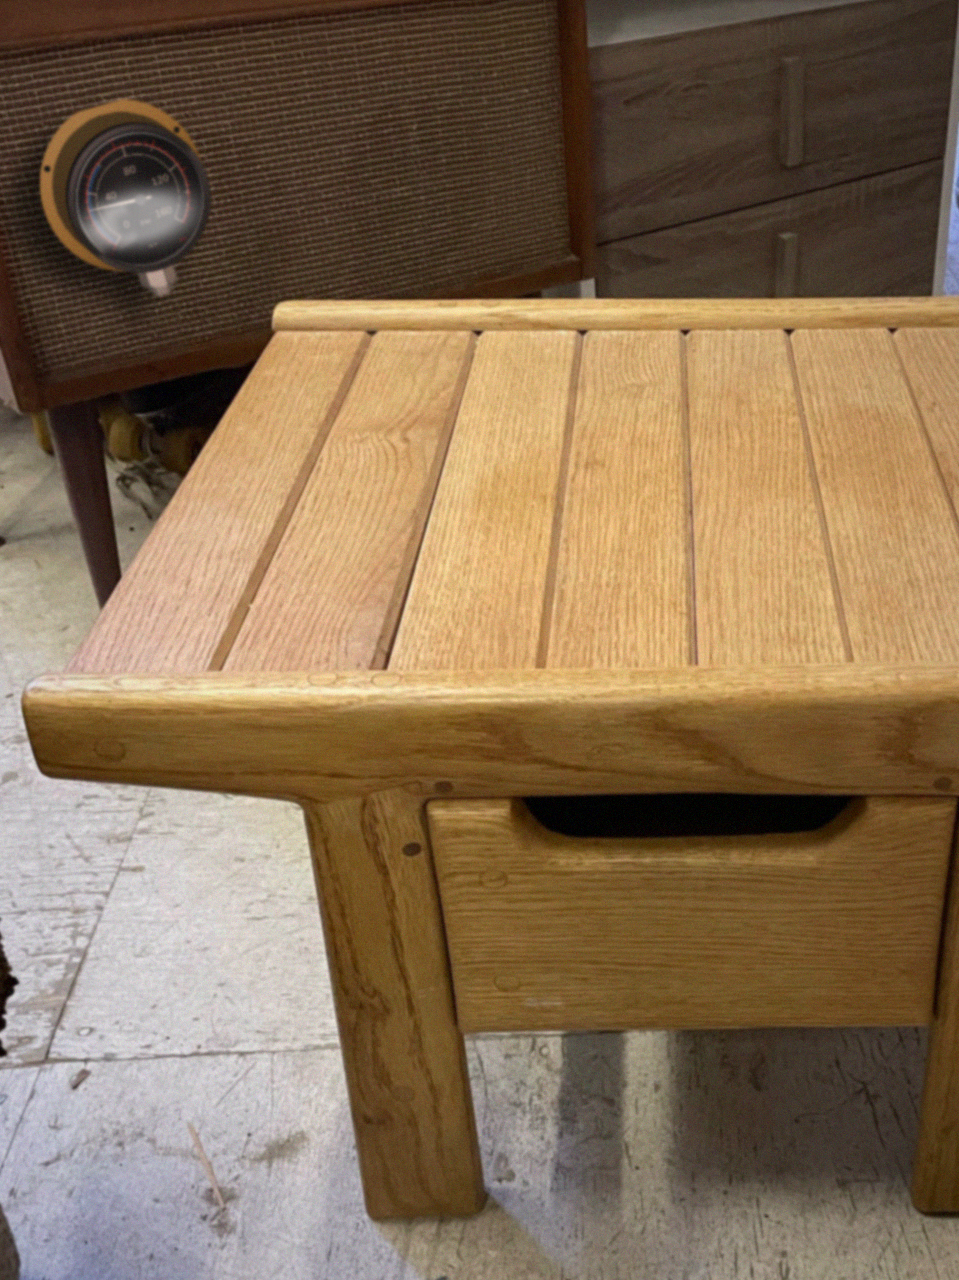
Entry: 30 (bar)
